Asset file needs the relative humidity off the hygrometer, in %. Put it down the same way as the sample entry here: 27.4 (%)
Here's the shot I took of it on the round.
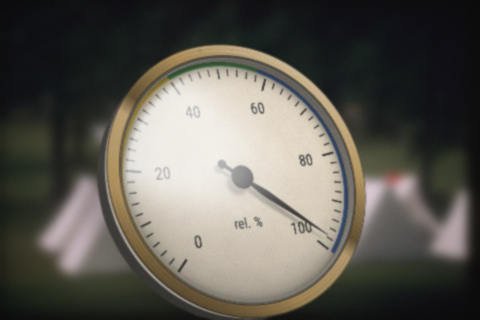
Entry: 98 (%)
